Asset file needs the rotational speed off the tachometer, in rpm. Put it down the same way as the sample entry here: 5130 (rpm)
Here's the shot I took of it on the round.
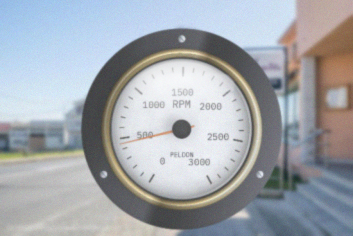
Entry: 450 (rpm)
